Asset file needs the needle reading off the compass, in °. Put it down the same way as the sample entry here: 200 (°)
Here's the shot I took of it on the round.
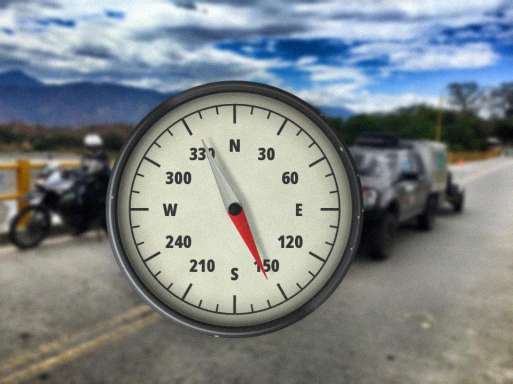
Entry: 155 (°)
